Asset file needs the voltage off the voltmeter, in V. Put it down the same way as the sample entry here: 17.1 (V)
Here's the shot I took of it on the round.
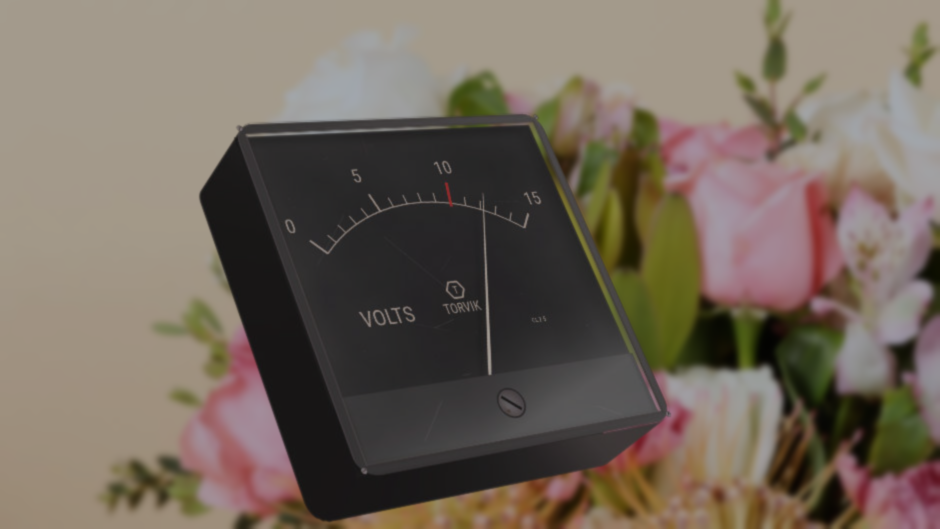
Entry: 12 (V)
